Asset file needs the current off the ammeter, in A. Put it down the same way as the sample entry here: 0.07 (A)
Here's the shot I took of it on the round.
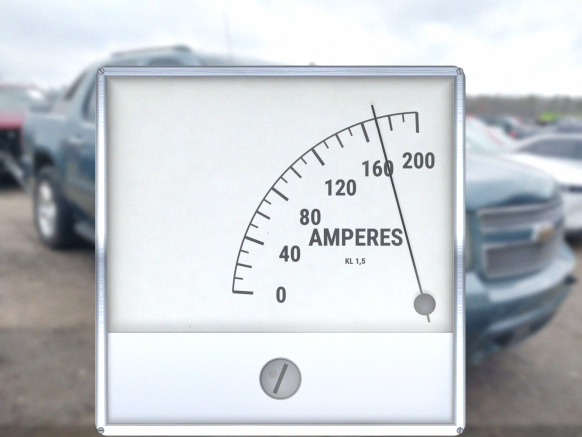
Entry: 170 (A)
